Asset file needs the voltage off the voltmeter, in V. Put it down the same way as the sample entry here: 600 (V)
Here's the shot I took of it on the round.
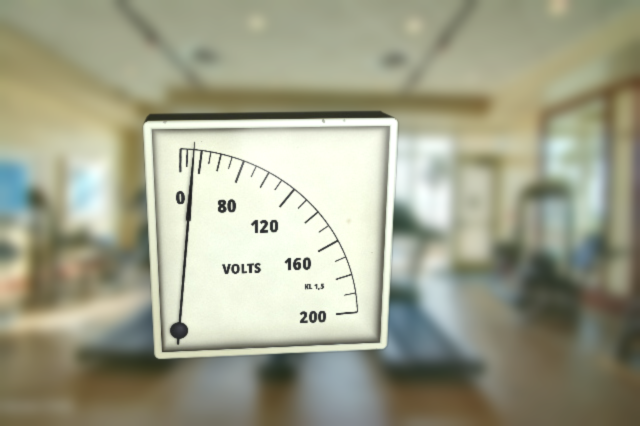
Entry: 30 (V)
